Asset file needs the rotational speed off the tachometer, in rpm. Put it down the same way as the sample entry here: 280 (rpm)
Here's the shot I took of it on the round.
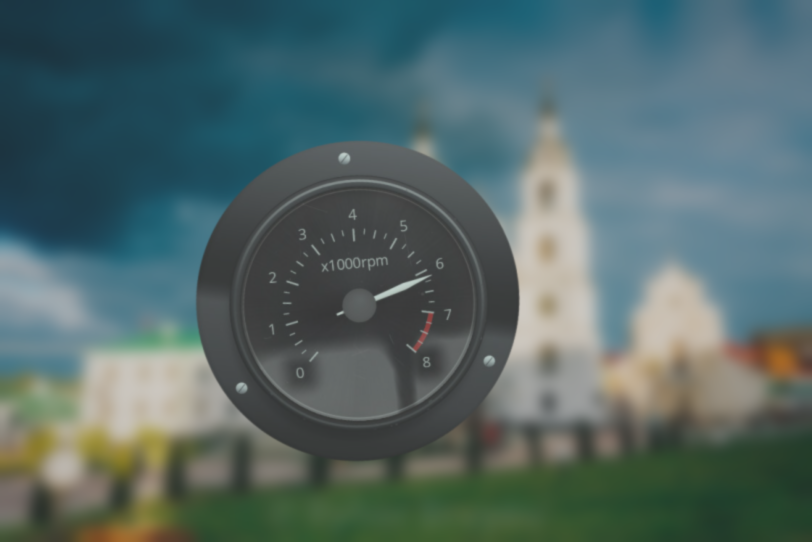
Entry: 6125 (rpm)
